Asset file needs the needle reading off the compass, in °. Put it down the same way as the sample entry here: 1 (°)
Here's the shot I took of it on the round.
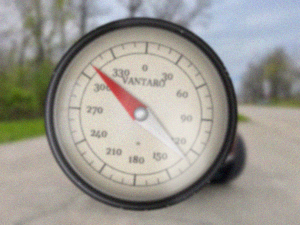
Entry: 310 (°)
